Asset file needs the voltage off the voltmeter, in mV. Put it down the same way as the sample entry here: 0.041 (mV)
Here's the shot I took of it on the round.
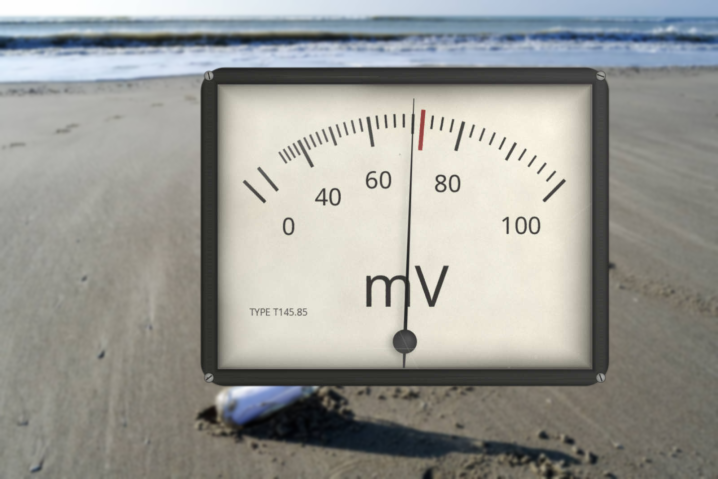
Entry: 70 (mV)
